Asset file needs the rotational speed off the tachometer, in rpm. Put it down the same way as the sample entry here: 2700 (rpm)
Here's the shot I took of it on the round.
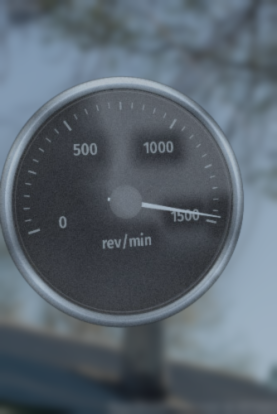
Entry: 1475 (rpm)
